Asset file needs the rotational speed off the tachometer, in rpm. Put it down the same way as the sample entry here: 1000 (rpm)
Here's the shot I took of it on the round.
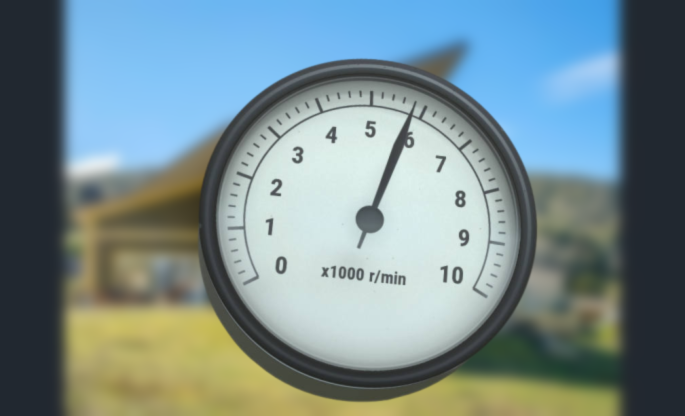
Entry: 5800 (rpm)
